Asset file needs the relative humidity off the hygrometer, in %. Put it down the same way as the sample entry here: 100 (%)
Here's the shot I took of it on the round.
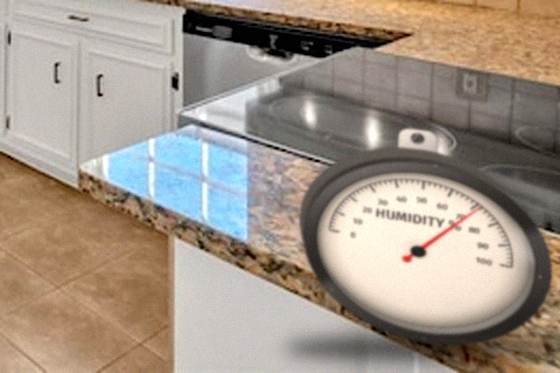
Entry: 70 (%)
